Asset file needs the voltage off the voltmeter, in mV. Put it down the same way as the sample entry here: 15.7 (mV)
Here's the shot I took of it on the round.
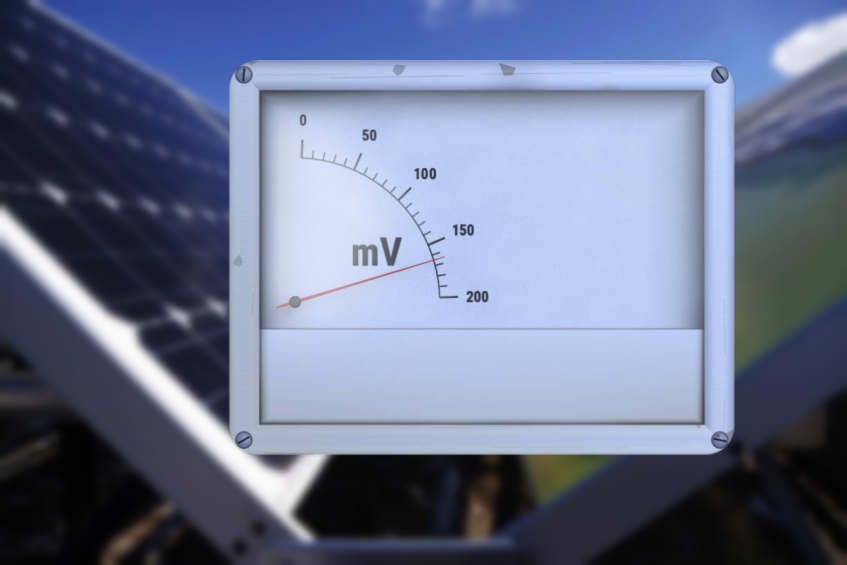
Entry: 165 (mV)
